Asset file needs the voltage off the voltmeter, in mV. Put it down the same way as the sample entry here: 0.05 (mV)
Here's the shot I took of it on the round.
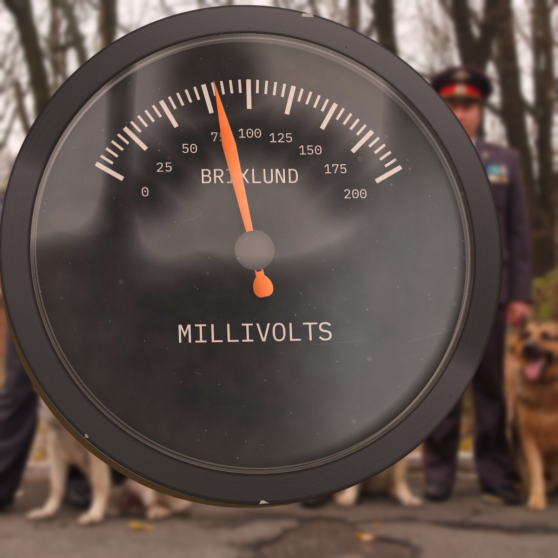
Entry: 80 (mV)
